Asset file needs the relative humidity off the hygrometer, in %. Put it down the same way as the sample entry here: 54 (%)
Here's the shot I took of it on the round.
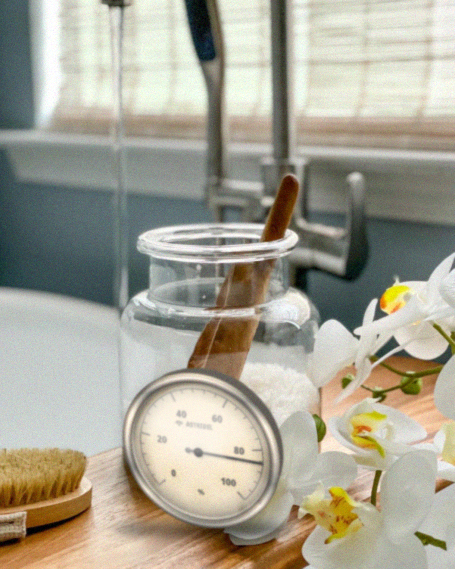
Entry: 84 (%)
